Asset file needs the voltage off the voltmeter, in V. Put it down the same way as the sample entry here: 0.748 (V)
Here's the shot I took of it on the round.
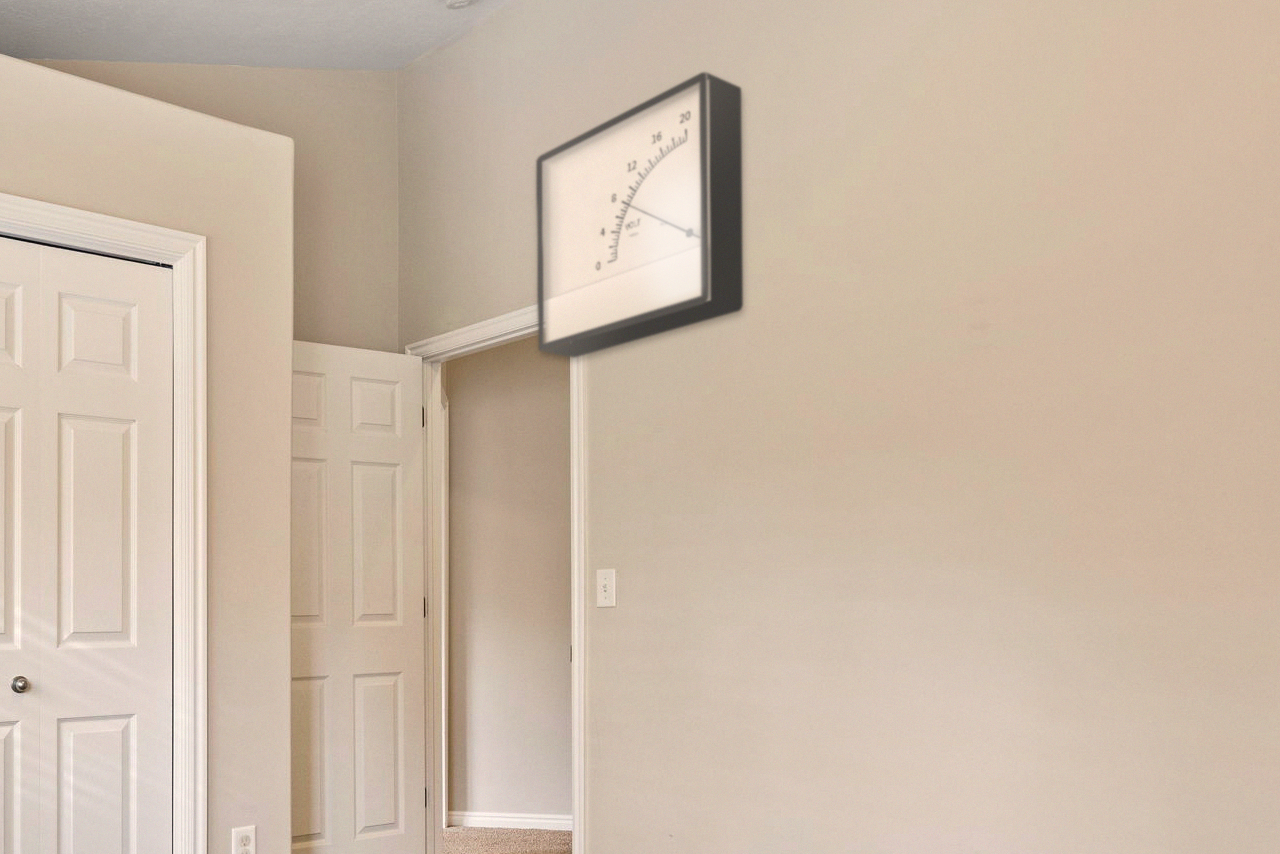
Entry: 8 (V)
